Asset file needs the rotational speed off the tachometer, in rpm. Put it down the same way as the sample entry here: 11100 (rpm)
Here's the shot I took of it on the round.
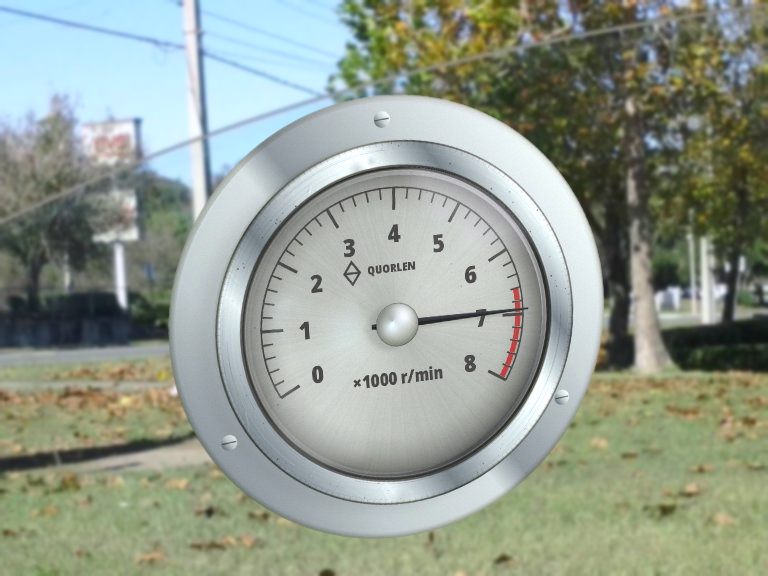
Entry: 6900 (rpm)
